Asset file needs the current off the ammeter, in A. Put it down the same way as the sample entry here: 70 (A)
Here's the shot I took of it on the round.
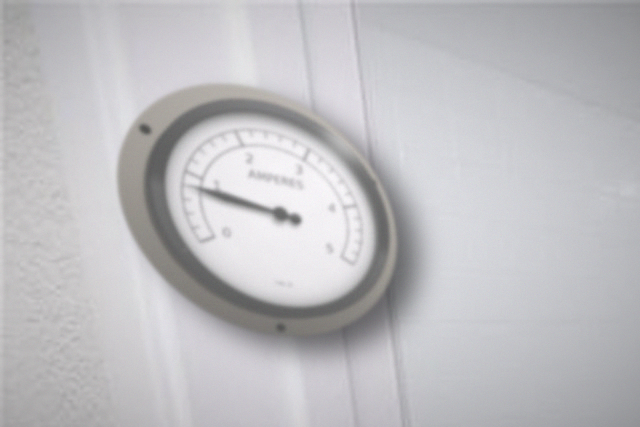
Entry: 0.8 (A)
